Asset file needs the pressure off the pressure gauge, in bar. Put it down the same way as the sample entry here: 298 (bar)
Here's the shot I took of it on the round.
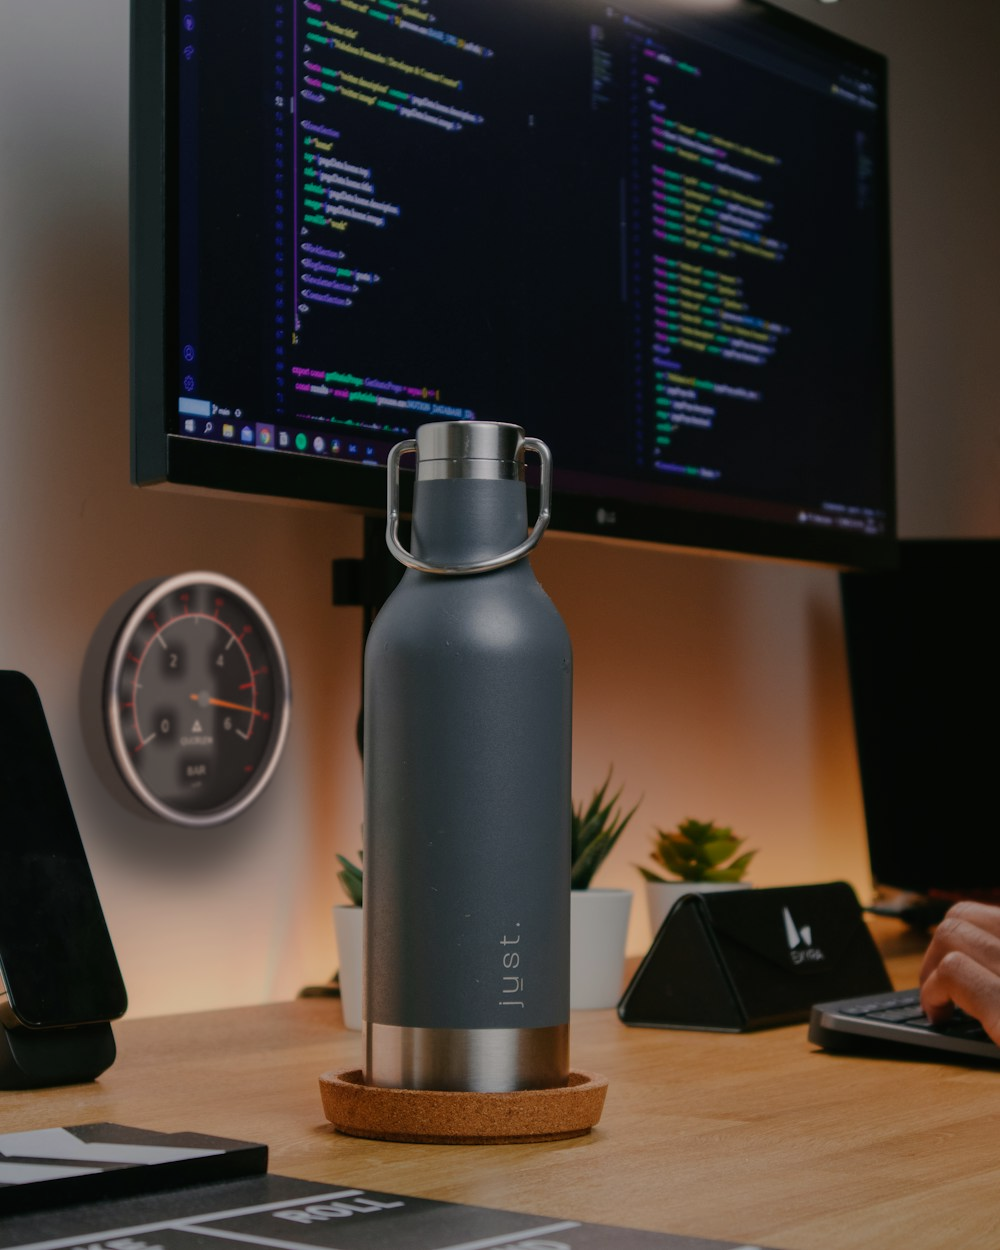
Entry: 5.5 (bar)
